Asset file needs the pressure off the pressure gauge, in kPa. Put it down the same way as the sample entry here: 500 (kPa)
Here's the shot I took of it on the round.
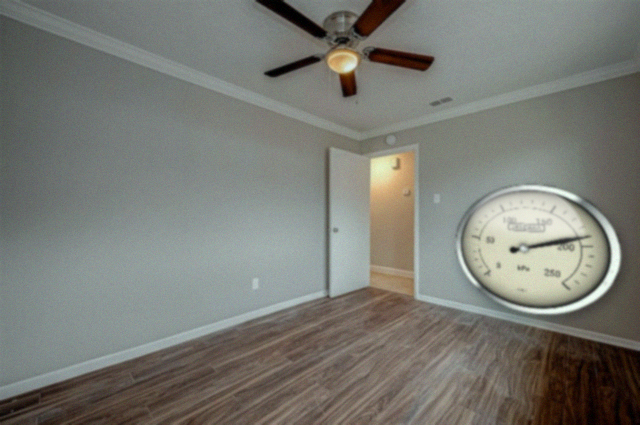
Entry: 190 (kPa)
